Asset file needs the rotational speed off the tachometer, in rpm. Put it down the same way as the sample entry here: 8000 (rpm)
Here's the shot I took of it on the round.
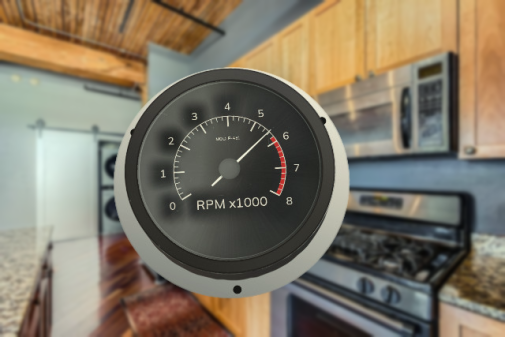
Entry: 5600 (rpm)
